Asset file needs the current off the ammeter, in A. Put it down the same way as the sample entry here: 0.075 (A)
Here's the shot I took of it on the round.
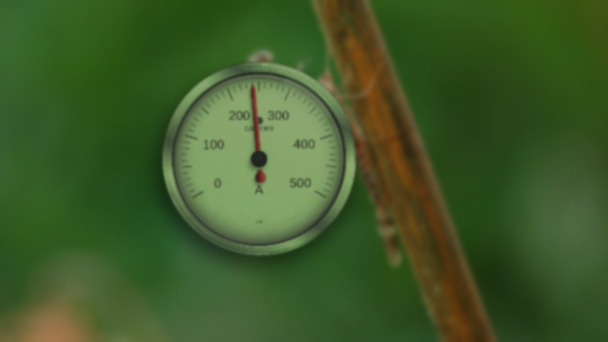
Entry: 240 (A)
